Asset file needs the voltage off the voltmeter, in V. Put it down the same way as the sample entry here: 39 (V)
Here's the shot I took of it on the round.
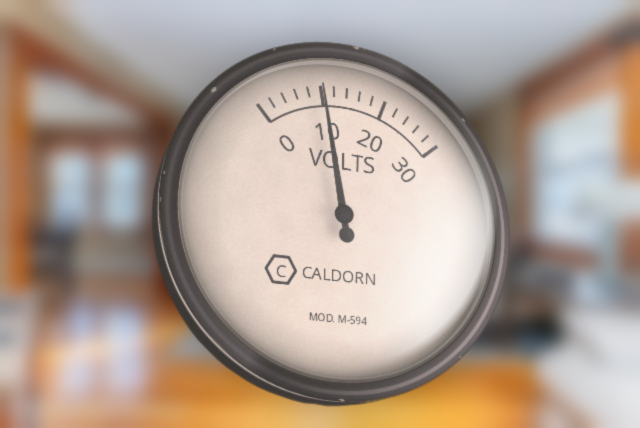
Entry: 10 (V)
